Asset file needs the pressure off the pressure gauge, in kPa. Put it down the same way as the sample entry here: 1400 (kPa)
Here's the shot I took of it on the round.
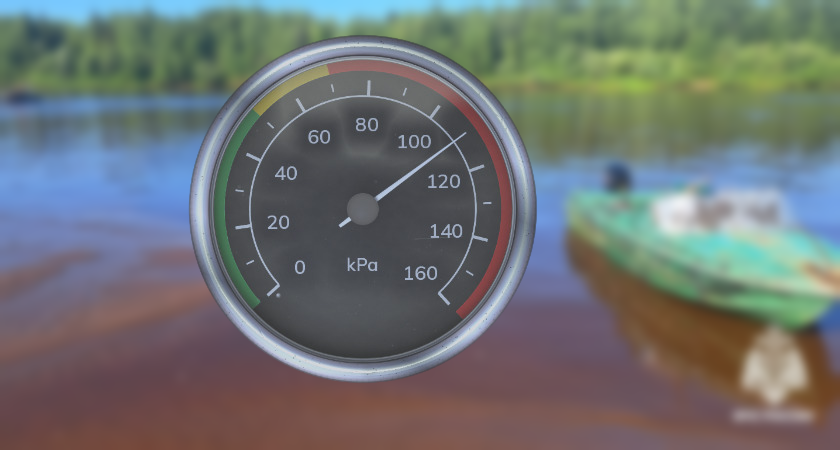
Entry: 110 (kPa)
